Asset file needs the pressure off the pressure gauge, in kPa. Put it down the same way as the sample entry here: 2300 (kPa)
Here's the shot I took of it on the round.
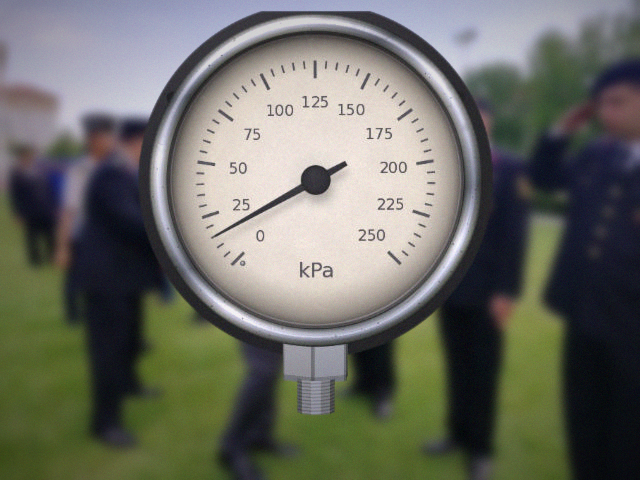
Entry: 15 (kPa)
